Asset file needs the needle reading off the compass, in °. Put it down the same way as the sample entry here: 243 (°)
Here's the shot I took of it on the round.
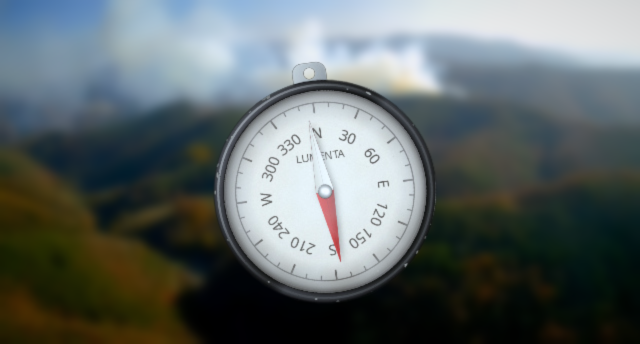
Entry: 175 (°)
